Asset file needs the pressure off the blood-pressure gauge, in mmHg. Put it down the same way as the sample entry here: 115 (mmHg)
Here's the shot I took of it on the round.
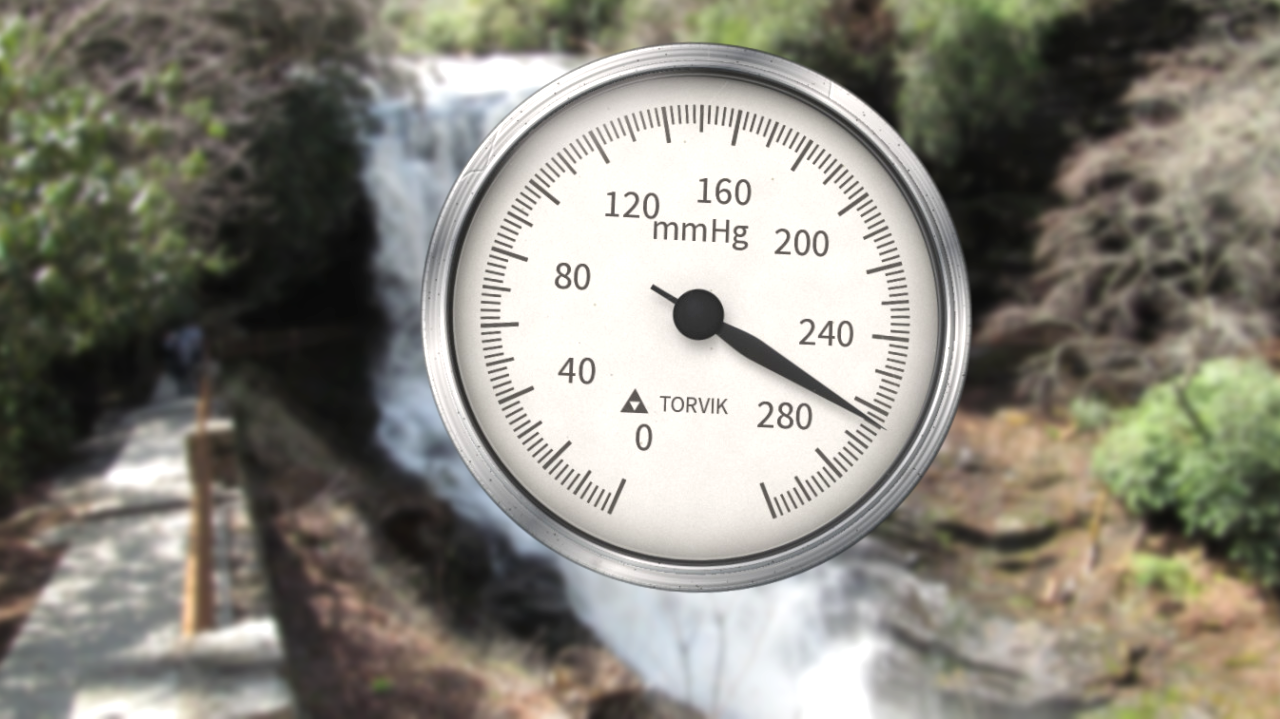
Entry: 264 (mmHg)
